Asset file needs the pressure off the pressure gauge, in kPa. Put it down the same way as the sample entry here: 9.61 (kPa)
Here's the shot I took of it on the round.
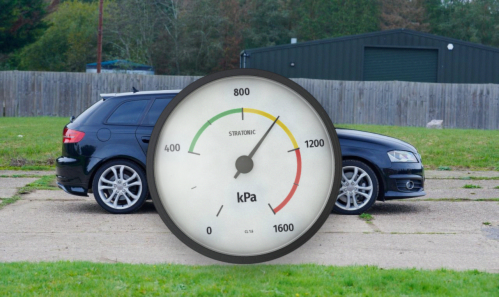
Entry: 1000 (kPa)
